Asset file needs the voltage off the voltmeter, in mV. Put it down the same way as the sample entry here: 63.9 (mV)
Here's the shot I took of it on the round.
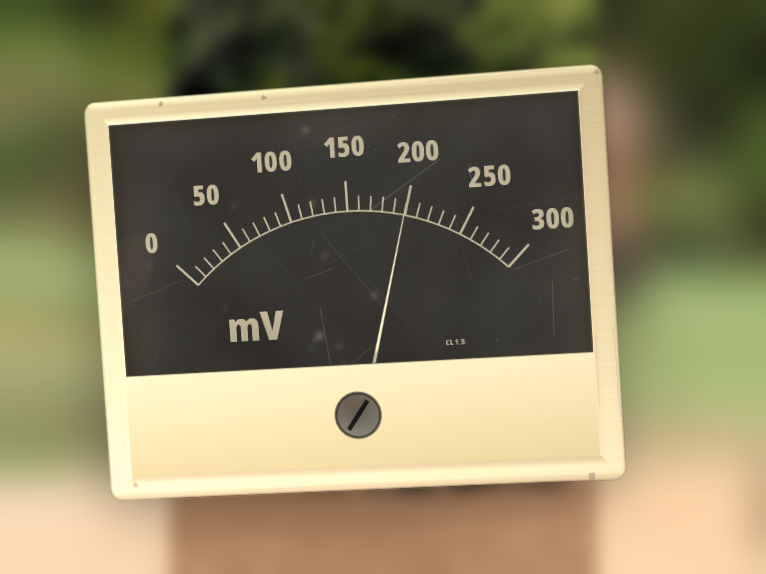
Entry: 200 (mV)
